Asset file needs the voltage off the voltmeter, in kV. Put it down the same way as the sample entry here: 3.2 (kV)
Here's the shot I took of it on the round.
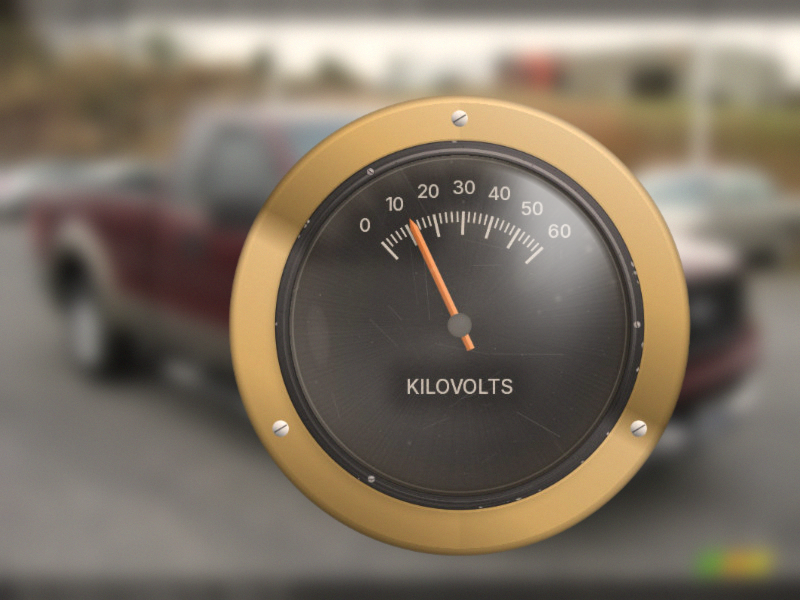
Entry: 12 (kV)
